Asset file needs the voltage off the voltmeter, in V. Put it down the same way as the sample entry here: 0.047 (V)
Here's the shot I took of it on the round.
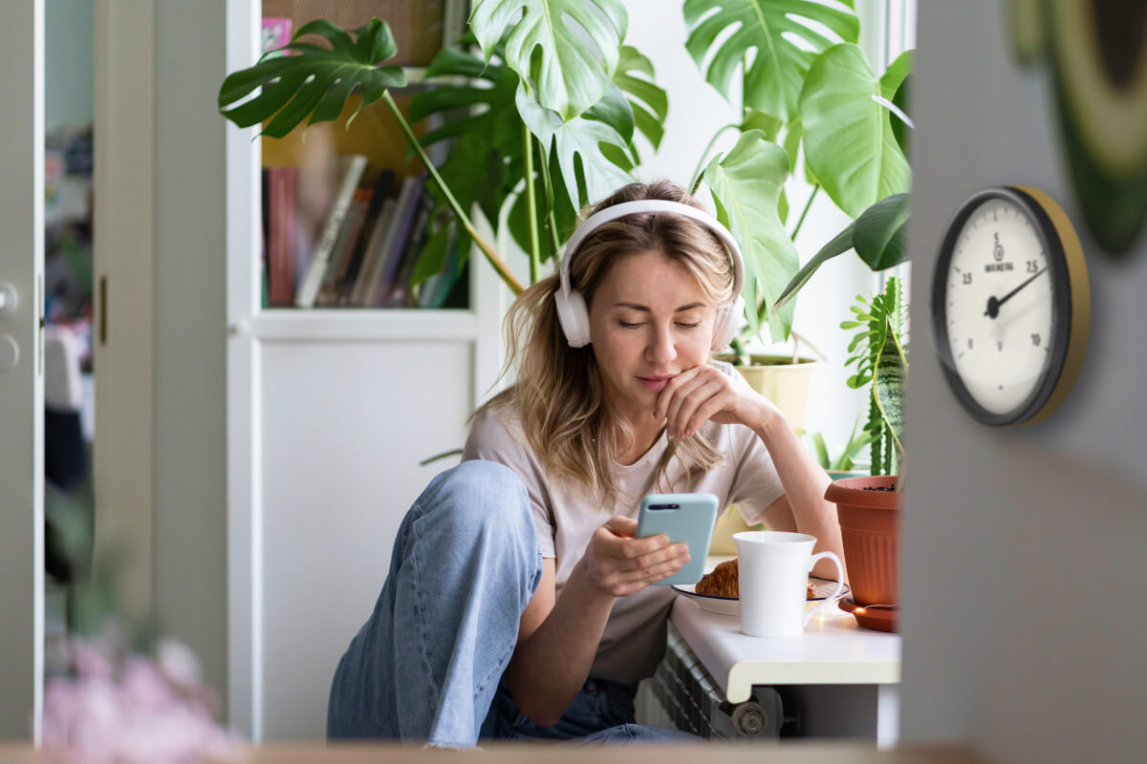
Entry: 8 (V)
